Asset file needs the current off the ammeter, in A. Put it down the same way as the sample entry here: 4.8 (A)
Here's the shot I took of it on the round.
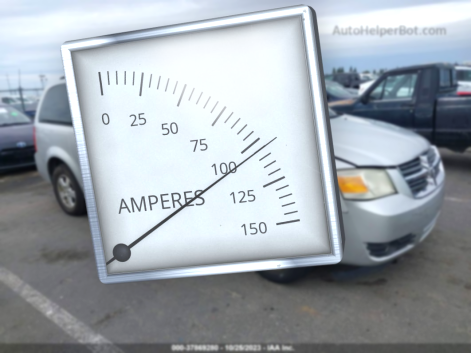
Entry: 105 (A)
